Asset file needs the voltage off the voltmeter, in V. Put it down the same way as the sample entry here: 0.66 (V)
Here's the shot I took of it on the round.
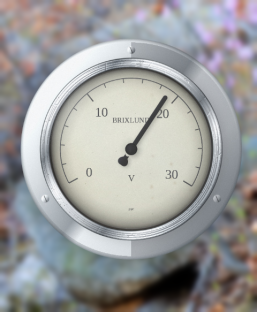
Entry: 19 (V)
